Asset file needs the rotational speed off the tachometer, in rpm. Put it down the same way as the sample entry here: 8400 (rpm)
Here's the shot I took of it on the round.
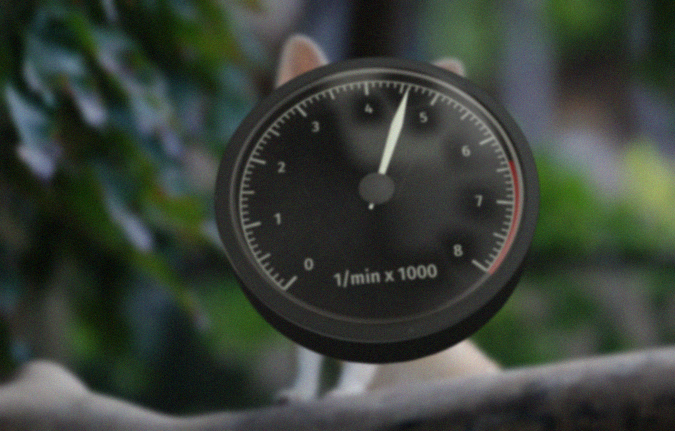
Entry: 4600 (rpm)
